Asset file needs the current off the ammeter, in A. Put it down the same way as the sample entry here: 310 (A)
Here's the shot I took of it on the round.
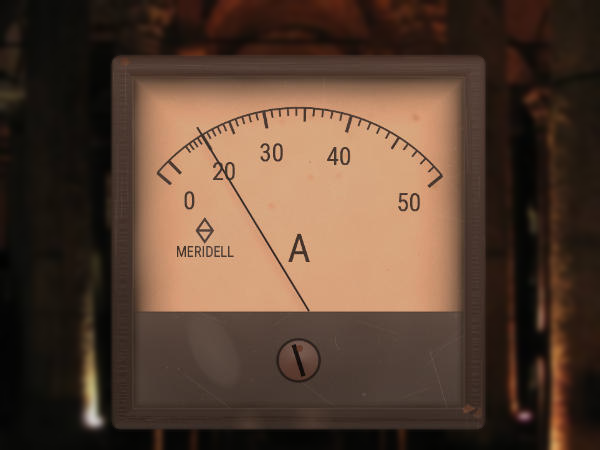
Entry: 20 (A)
